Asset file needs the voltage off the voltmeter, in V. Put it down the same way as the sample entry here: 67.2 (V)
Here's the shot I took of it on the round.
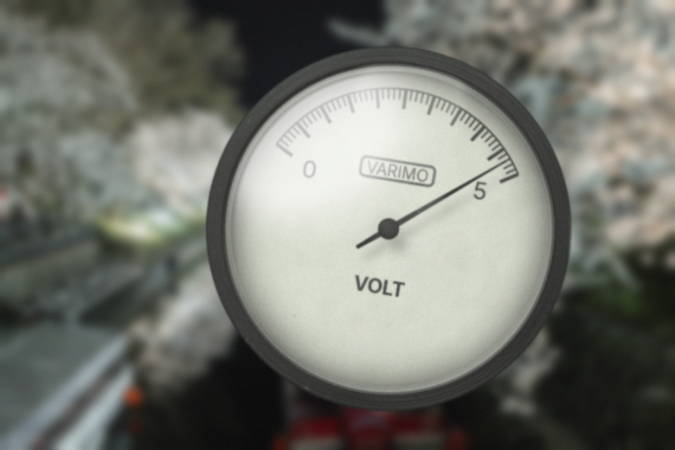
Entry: 4.7 (V)
